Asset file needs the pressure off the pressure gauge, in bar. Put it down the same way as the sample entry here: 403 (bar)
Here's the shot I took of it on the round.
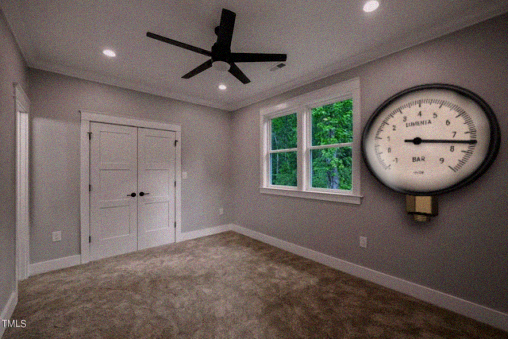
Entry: 7.5 (bar)
